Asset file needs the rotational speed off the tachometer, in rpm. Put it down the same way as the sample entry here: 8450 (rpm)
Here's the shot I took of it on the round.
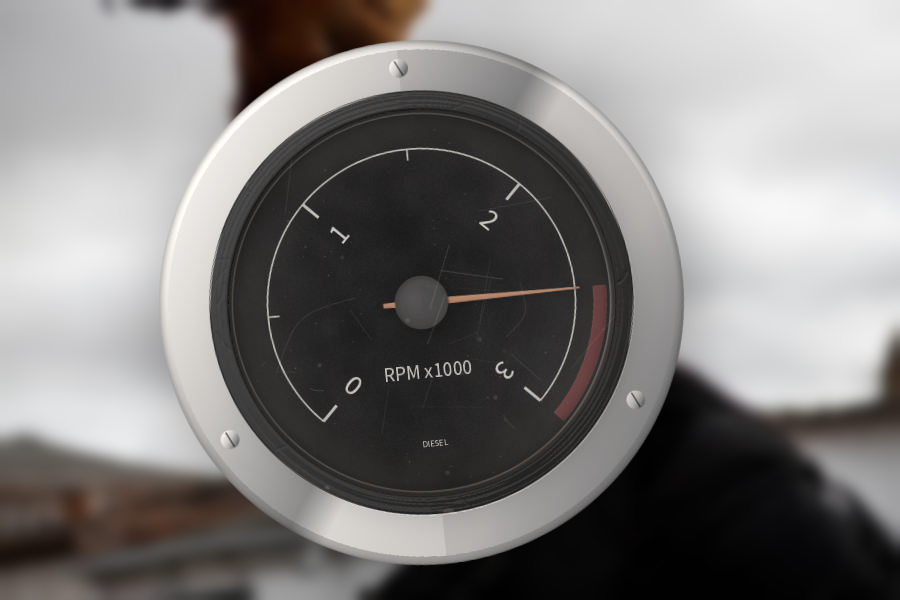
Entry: 2500 (rpm)
